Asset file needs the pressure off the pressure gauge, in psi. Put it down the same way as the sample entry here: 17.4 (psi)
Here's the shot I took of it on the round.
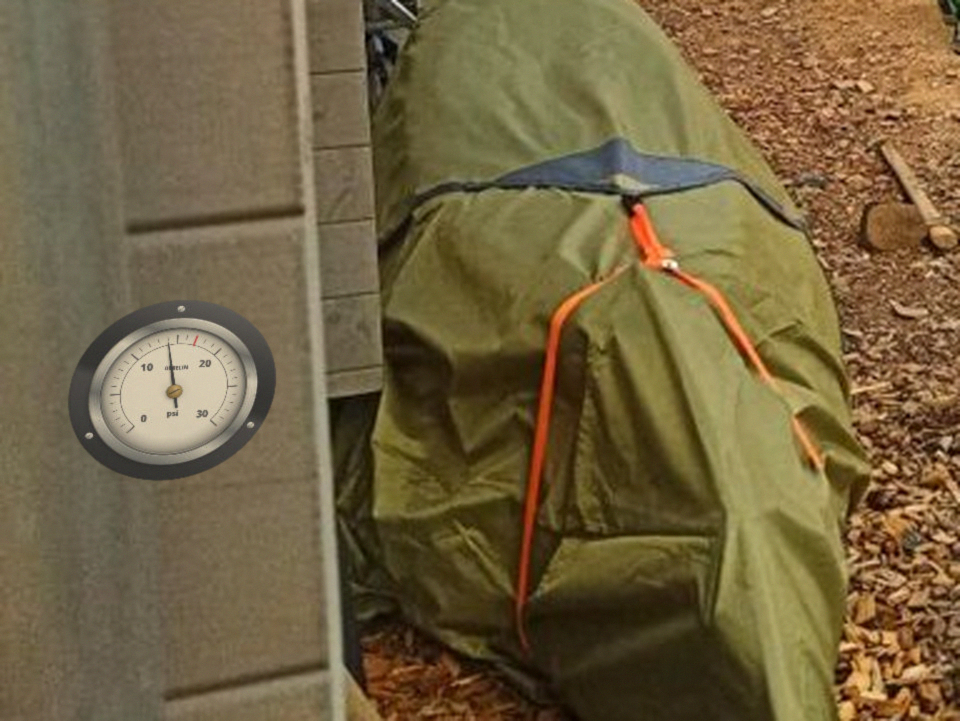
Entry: 14 (psi)
